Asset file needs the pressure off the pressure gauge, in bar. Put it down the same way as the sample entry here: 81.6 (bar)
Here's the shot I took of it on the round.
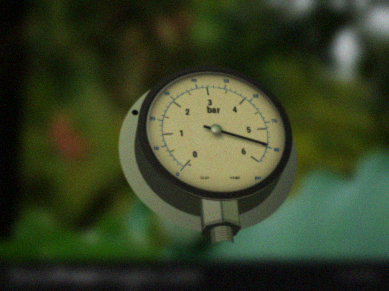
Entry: 5.5 (bar)
